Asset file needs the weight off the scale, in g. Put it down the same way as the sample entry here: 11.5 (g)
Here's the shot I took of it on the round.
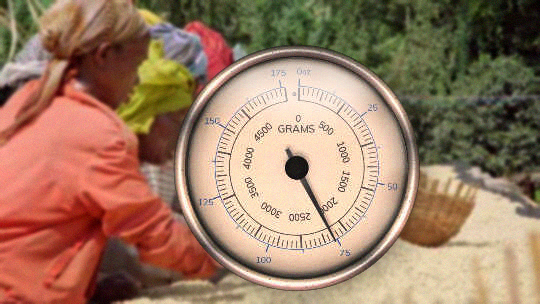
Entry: 2150 (g)
